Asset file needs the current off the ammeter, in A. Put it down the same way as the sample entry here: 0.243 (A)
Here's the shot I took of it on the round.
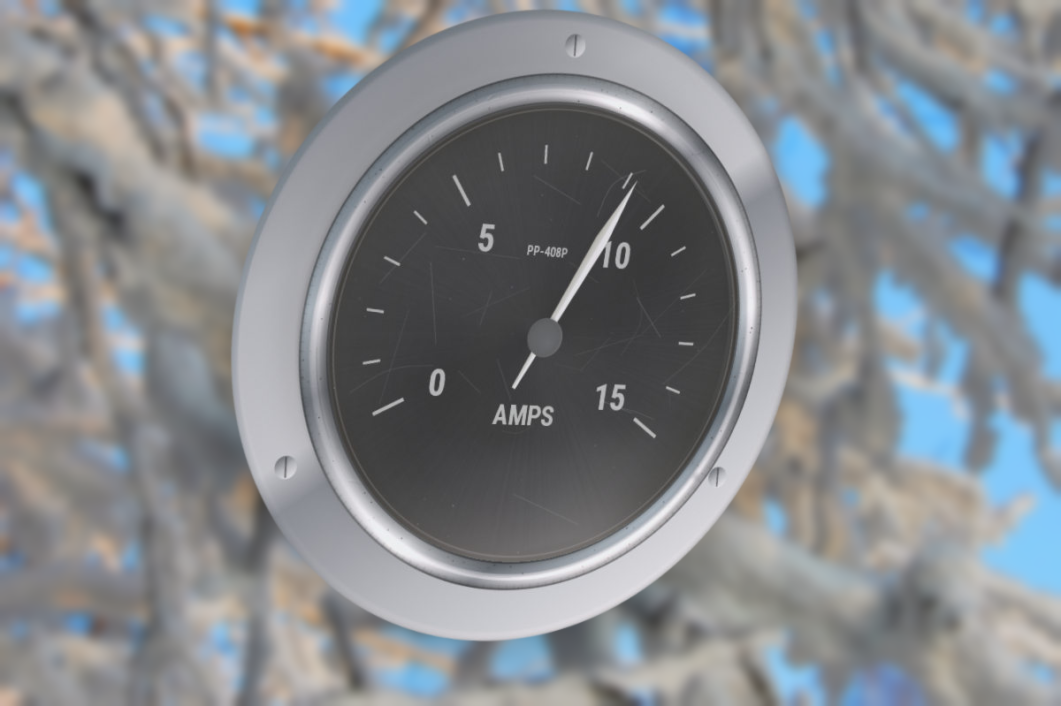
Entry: 9 (A)
